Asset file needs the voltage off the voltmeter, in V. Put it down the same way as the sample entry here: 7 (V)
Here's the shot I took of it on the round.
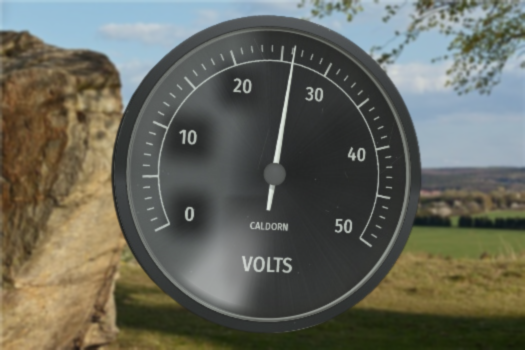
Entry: 26 (V)
